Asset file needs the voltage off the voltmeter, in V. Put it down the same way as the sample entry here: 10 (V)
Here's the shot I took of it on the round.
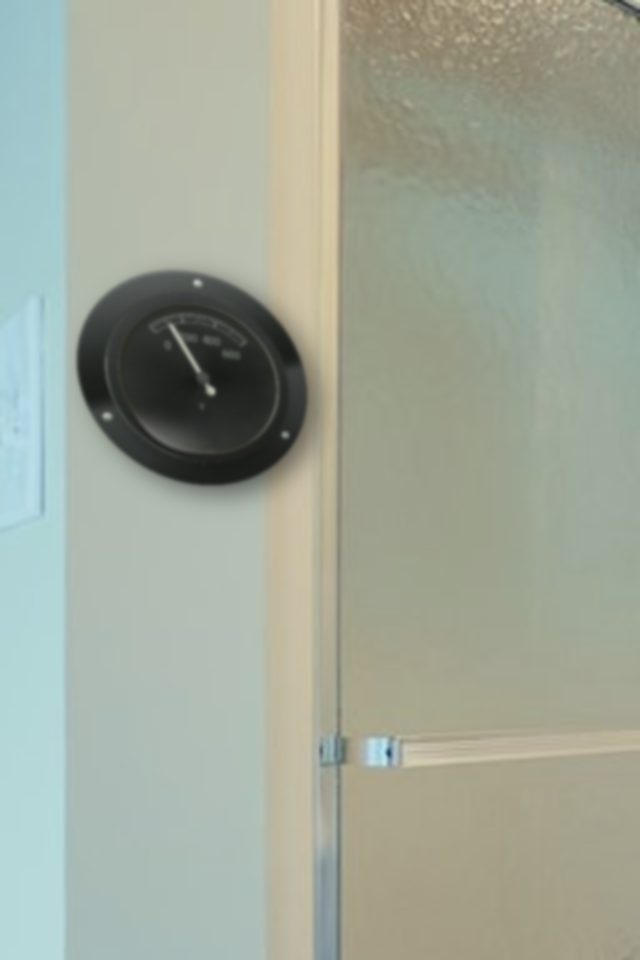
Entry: 100 (V)
